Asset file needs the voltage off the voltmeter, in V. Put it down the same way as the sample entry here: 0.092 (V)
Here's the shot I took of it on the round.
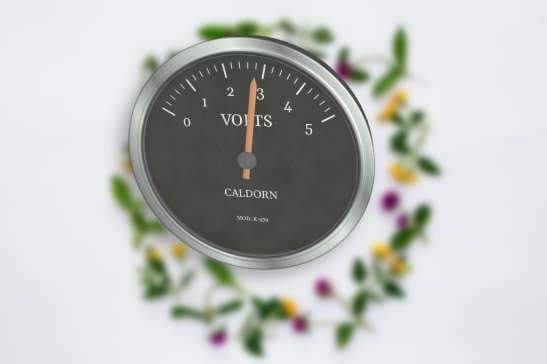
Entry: 2.8 (V)
